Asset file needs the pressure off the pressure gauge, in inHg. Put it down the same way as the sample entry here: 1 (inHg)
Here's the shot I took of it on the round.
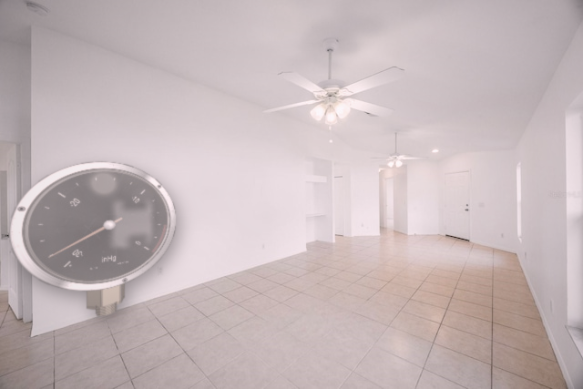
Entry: -28 (inHg)
